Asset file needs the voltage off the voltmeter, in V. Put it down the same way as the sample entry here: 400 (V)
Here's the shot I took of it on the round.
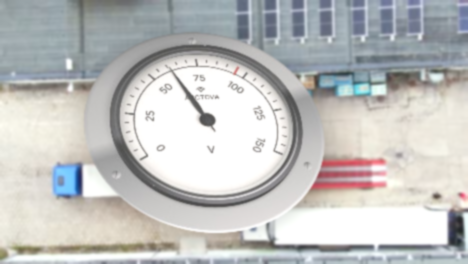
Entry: 60 (V)
